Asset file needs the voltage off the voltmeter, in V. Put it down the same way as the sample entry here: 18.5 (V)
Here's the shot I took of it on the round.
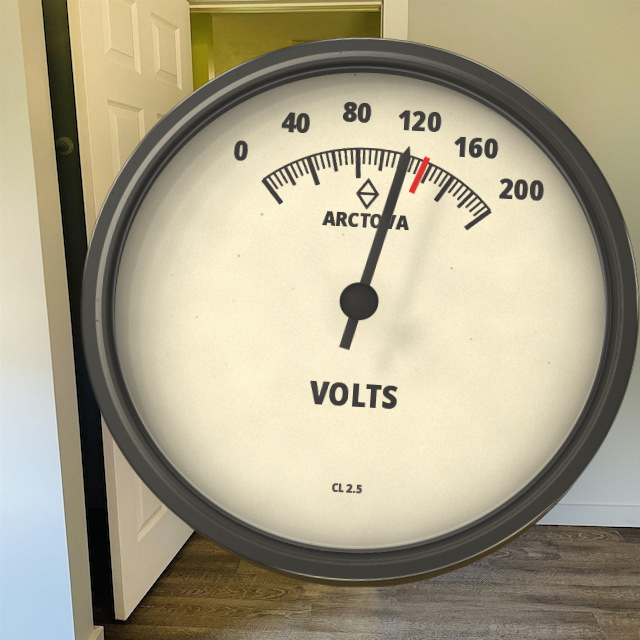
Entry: 120 (V)
